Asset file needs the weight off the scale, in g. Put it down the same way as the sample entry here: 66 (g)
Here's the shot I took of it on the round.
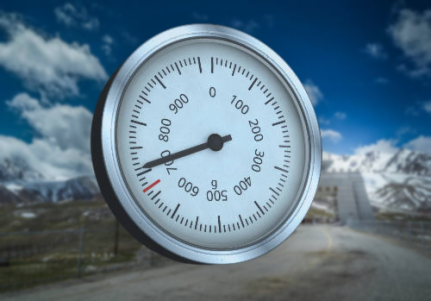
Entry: 710 (g)
